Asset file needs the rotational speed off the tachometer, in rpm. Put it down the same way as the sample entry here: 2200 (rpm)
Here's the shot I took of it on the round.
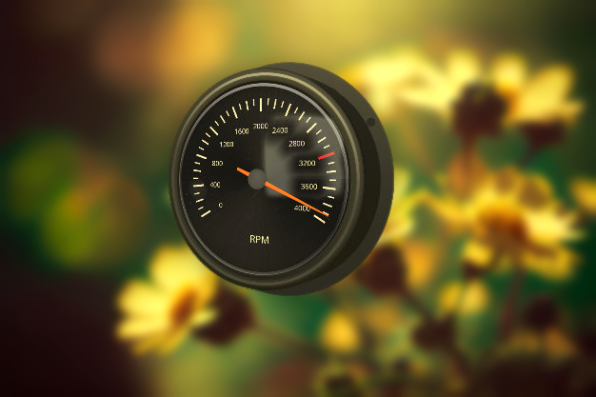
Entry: 3900 (rpm)
